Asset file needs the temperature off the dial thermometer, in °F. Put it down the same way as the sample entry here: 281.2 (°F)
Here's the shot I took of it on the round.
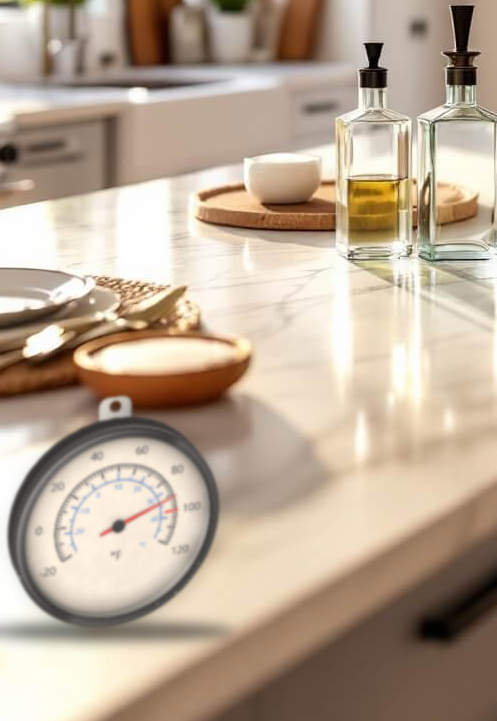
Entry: 90 (°F)
